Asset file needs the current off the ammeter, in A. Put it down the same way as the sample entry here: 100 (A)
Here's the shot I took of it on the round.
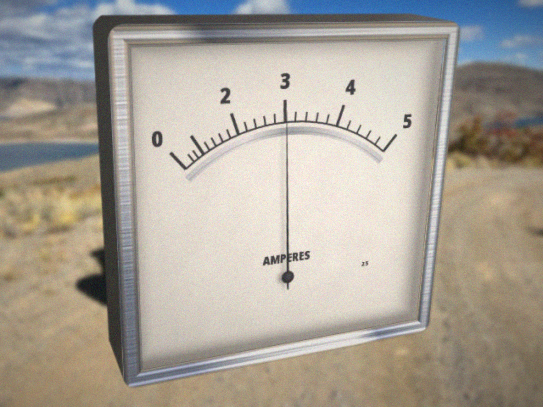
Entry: 3 (A)
